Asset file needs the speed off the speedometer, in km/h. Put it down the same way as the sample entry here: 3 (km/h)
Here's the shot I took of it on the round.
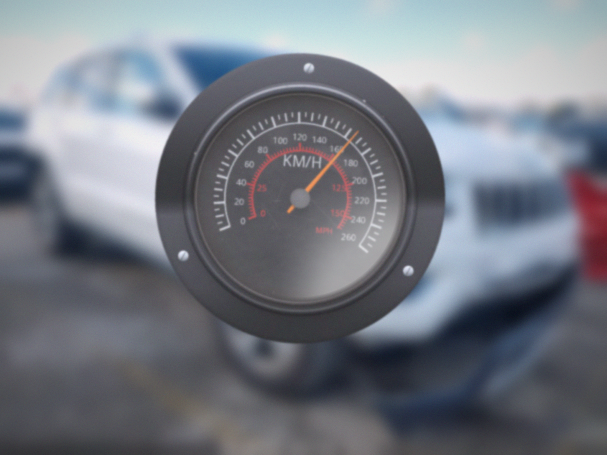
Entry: 165 (km/h)
